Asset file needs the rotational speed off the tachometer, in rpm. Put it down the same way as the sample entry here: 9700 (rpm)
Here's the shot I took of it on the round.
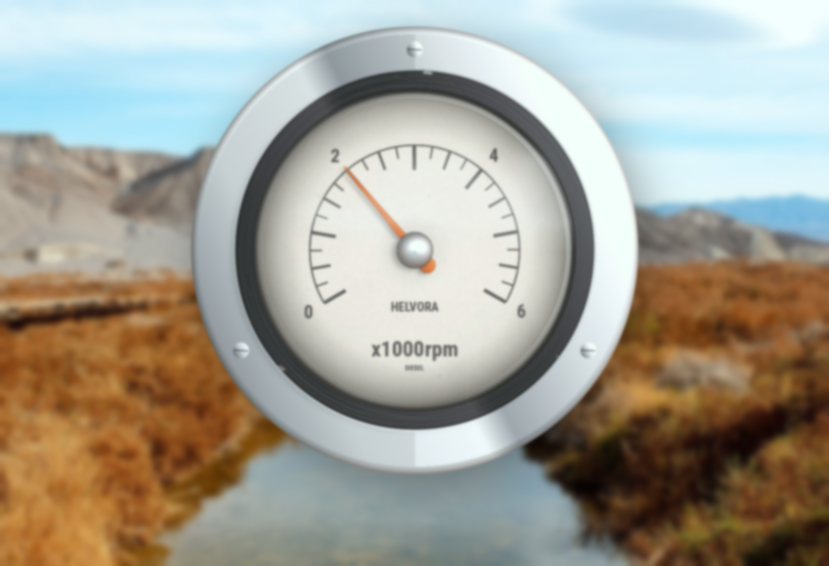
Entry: 2000 (rpm)
